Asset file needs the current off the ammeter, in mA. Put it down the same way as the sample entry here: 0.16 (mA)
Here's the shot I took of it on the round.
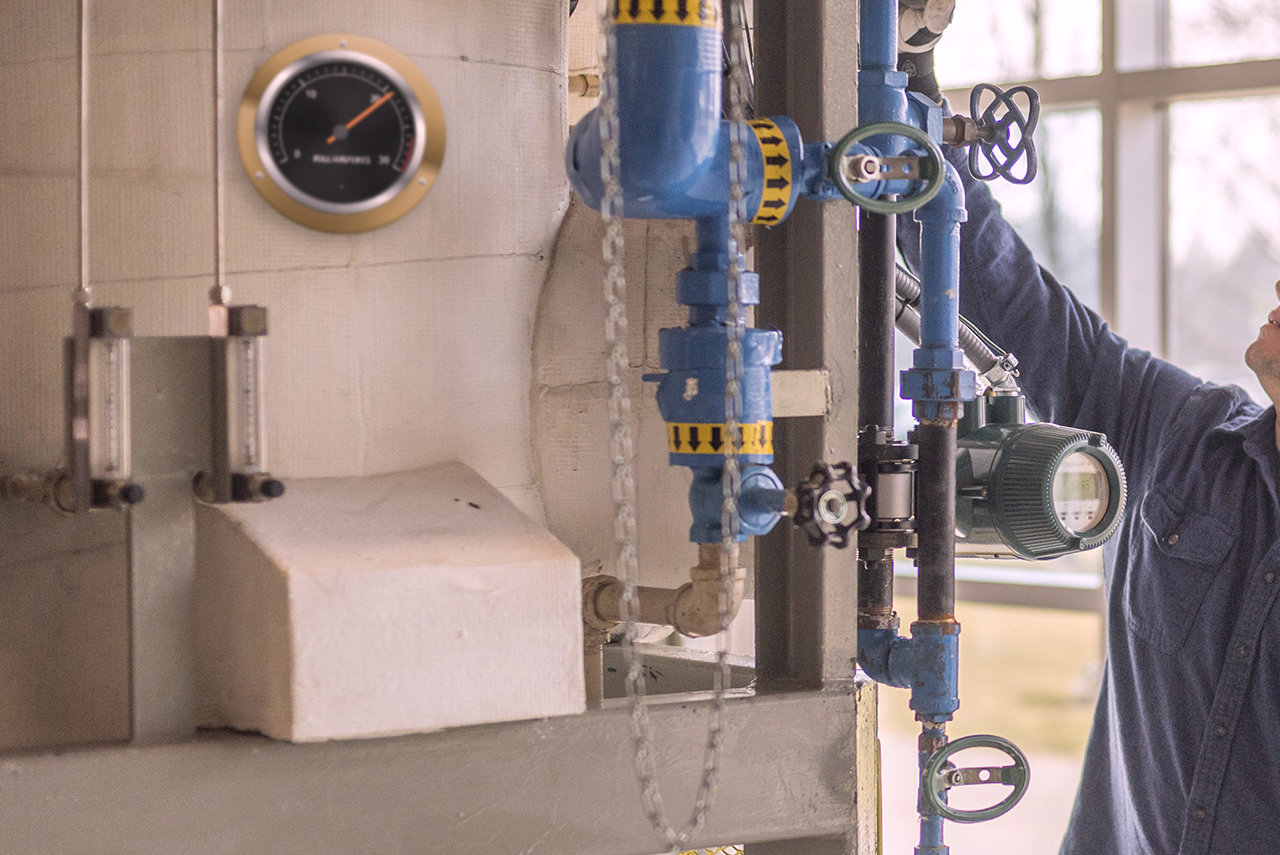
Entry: 21 (mA)
